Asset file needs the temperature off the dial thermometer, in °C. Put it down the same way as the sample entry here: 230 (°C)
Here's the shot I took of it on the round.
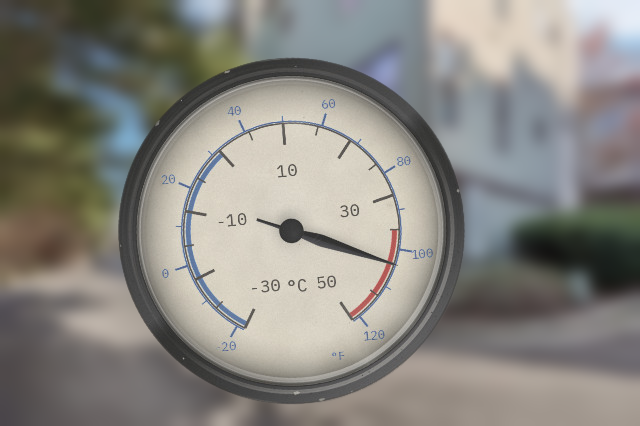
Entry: 40 (°C)
